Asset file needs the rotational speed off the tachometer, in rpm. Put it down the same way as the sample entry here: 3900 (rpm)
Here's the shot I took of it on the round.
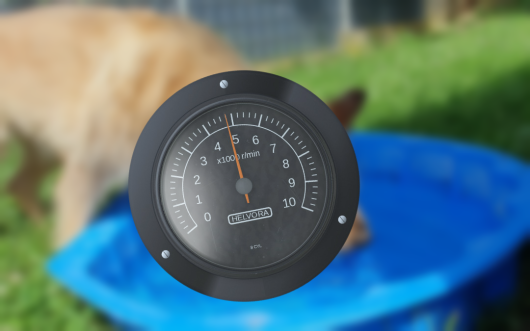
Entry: 4800 (rpm)
